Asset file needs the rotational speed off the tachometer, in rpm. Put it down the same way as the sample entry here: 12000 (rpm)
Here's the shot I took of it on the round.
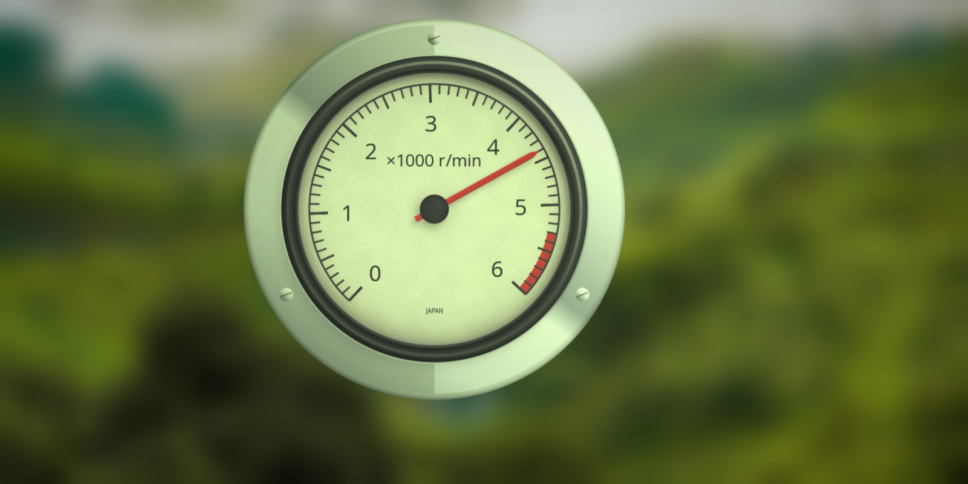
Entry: 4400 (rpm)
